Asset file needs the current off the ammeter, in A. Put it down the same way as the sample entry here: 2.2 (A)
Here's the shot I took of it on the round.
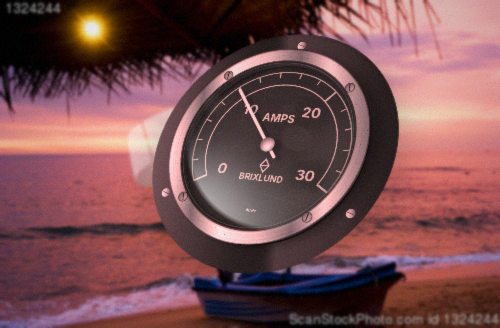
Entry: 10 (A)
